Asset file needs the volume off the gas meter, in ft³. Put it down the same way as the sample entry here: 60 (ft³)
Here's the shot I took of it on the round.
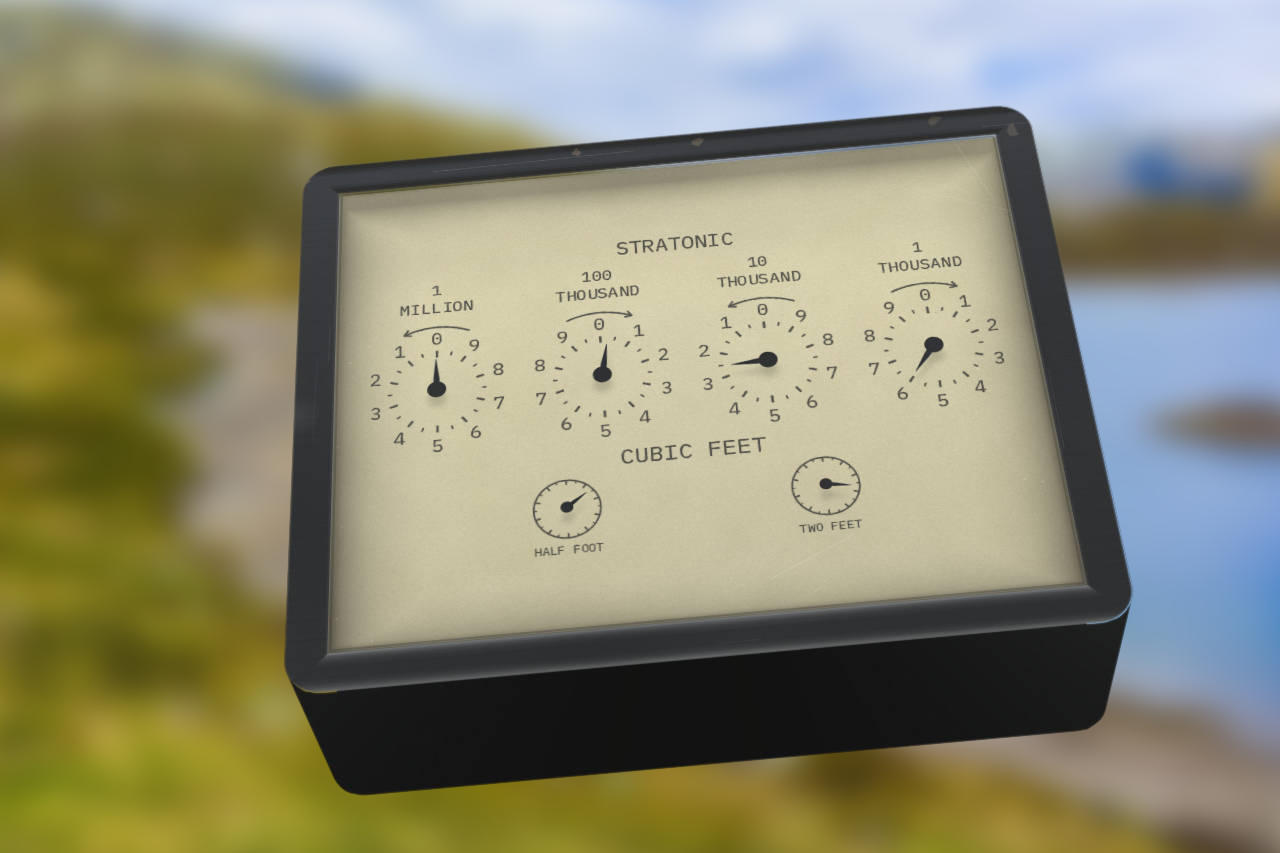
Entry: 2600 (ft³)
